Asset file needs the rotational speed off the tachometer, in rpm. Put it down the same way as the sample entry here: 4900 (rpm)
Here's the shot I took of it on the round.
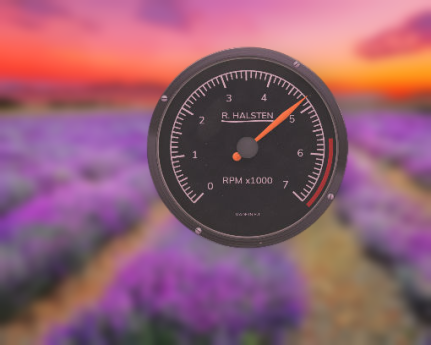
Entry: 4800 (rpm)
